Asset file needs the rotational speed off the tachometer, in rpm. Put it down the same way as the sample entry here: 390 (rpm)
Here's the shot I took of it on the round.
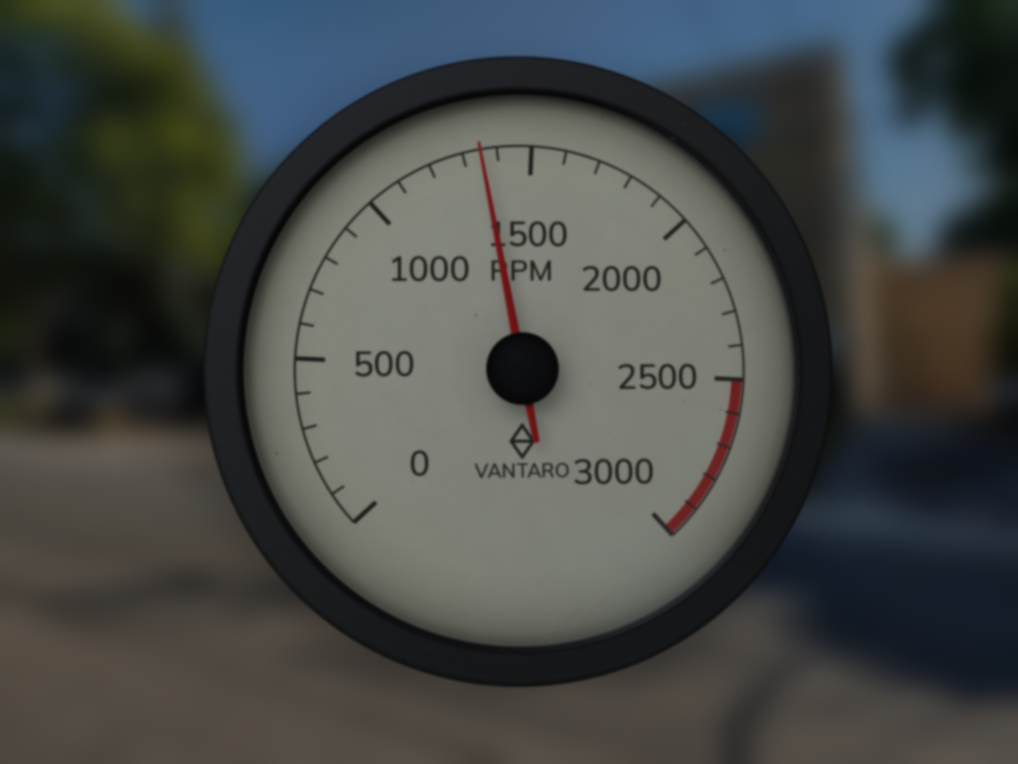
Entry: 1350 (rpm)
